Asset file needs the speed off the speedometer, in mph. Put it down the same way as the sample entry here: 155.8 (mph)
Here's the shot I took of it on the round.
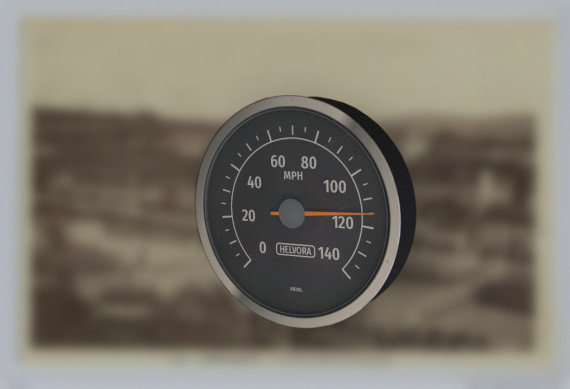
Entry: 115 (mph)
